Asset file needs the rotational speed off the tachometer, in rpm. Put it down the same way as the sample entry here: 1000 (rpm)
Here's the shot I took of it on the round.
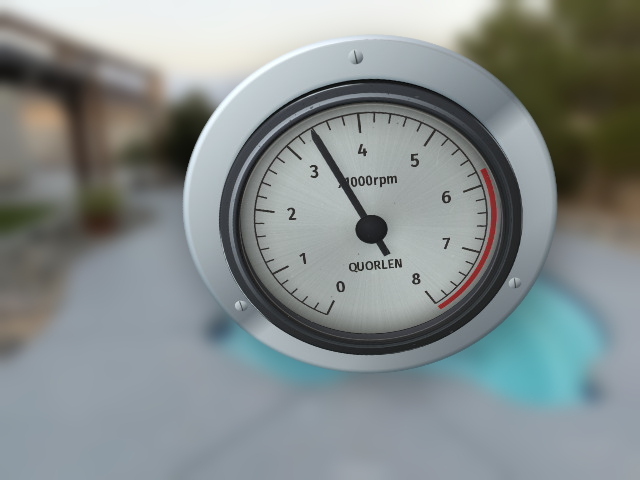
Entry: 3400 (rpm)
